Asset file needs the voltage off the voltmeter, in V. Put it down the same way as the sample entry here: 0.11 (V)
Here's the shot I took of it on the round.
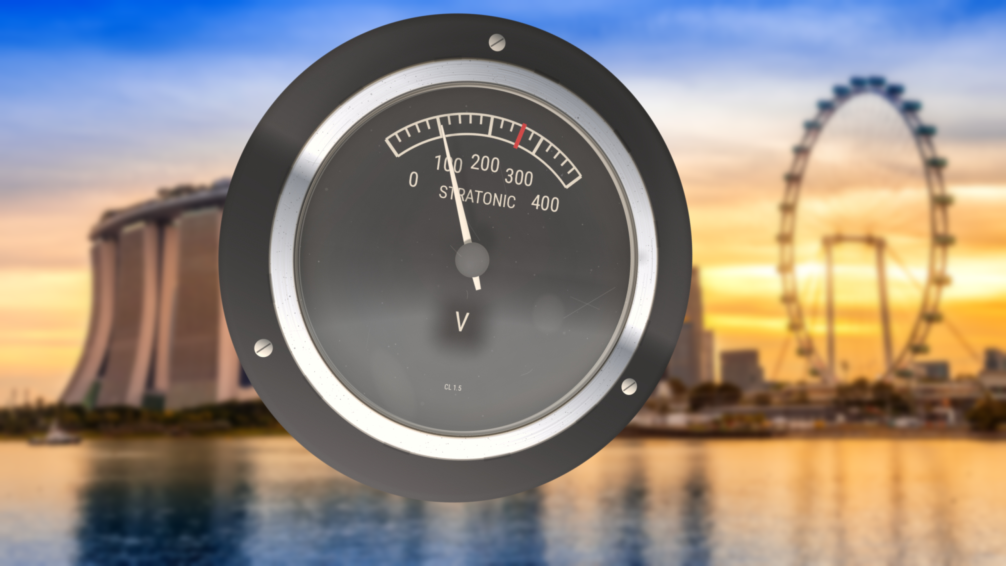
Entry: 100 (V)
